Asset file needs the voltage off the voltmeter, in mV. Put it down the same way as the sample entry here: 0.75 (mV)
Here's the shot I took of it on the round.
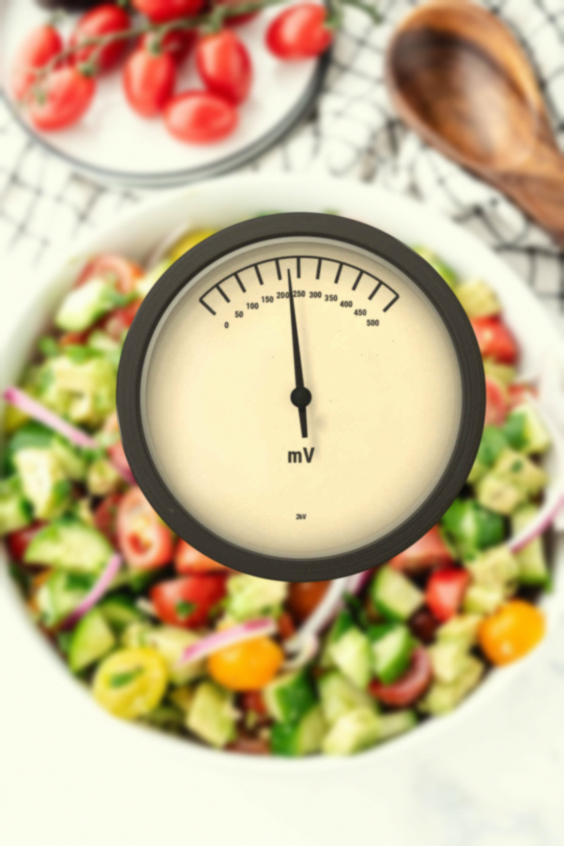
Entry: 225 (mV)
